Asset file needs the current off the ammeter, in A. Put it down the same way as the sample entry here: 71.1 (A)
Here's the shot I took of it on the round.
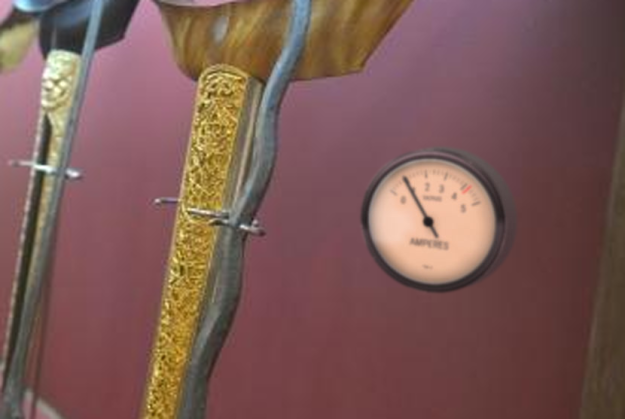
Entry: 1 (A)
